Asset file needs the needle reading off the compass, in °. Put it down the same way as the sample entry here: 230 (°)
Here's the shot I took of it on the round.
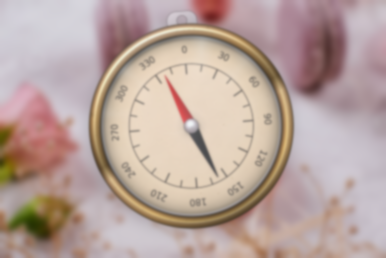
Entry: 337.5 (°)
